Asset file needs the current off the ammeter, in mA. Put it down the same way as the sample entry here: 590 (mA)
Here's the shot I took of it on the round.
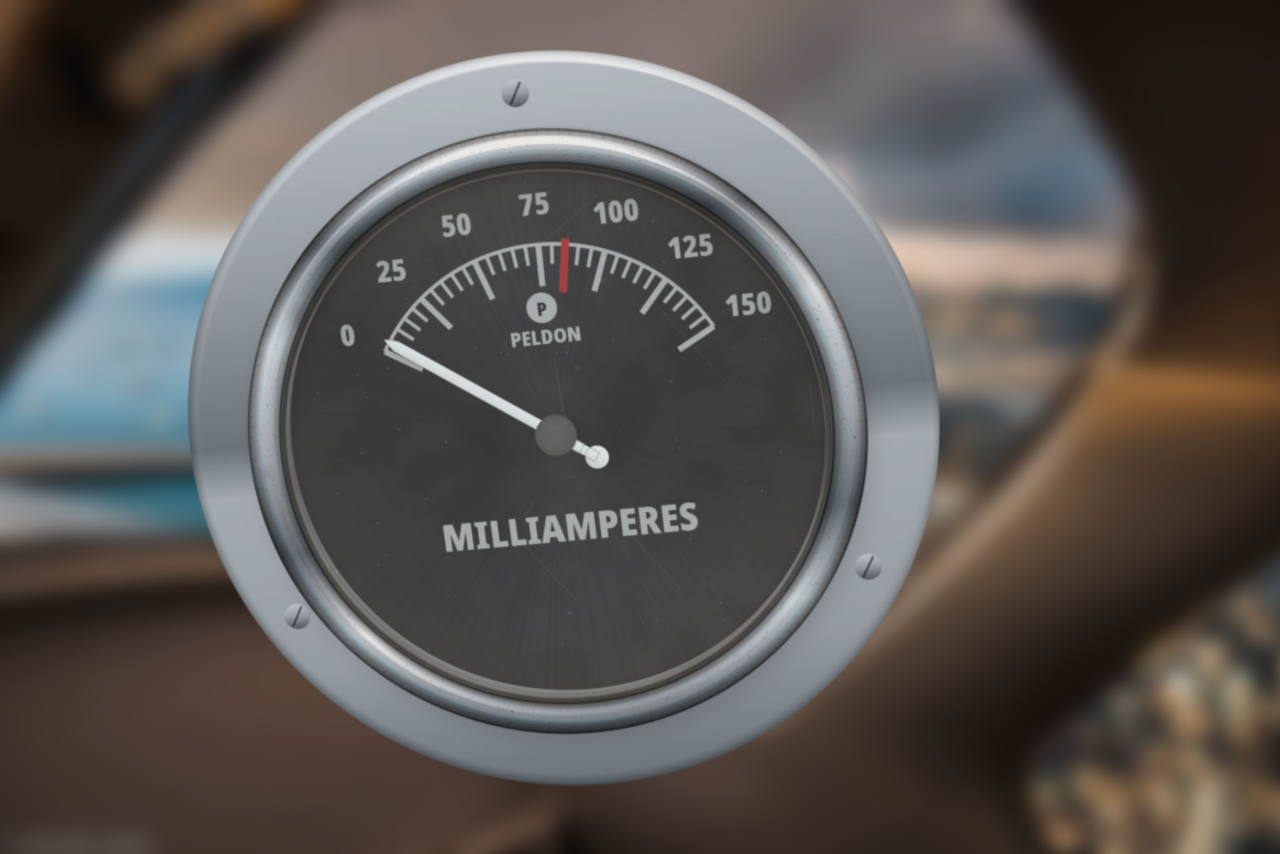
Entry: 5 (mA)
